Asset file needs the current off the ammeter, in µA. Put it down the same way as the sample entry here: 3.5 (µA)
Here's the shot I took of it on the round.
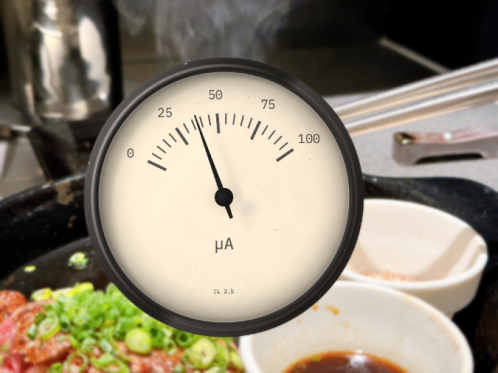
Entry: 37.5 (µA)
